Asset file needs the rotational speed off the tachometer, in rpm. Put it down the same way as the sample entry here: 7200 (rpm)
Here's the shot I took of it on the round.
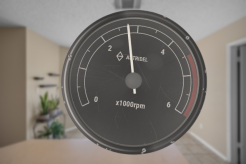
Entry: 2750 (rpm)
